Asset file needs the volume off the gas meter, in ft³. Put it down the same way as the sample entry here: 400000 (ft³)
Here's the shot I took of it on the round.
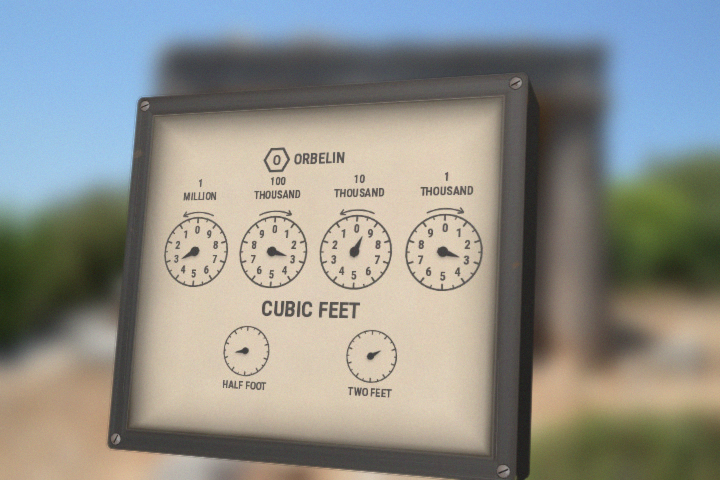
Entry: 329300 (ft³)
